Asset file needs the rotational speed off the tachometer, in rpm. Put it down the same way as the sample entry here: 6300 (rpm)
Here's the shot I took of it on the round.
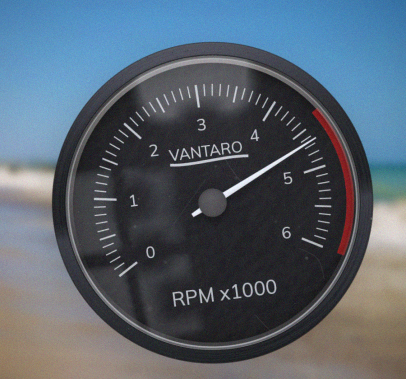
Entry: 4650 (rpm)
